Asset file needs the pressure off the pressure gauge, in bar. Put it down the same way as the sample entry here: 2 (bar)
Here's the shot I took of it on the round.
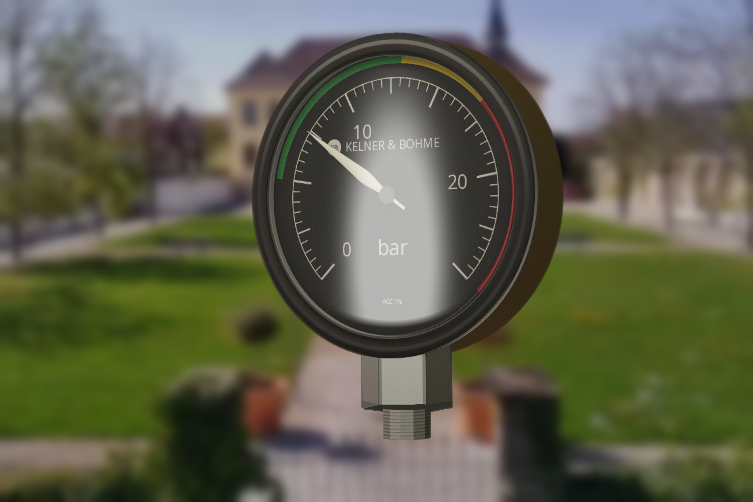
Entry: 7.5 (bar)
